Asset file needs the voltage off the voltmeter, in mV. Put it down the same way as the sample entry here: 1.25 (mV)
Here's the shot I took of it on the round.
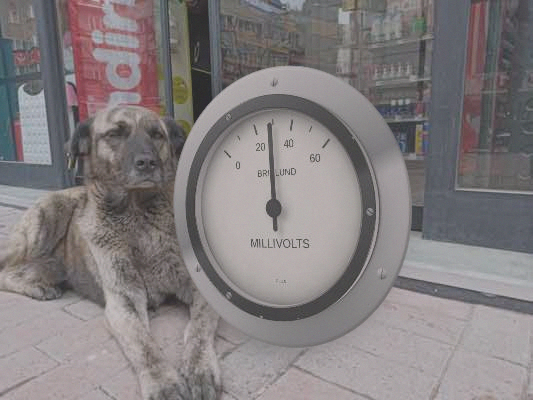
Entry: 30 (mV)
